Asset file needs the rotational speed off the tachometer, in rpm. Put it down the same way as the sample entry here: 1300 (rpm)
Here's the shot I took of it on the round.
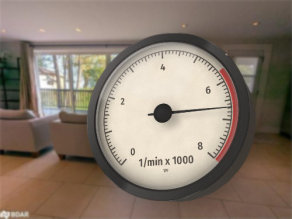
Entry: 6700 (rpm)
